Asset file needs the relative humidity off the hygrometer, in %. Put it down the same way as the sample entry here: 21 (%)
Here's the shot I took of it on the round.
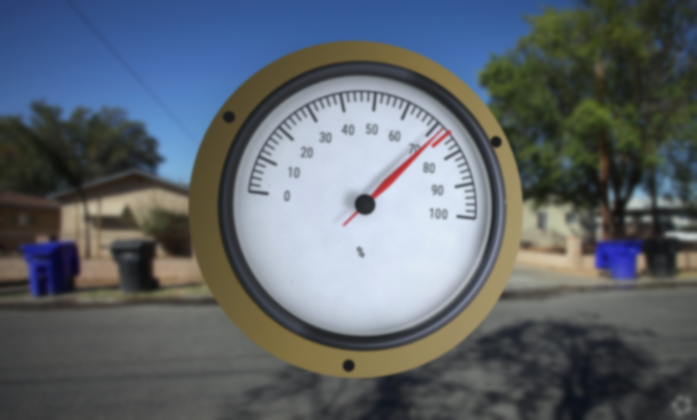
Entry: 72 (%)
